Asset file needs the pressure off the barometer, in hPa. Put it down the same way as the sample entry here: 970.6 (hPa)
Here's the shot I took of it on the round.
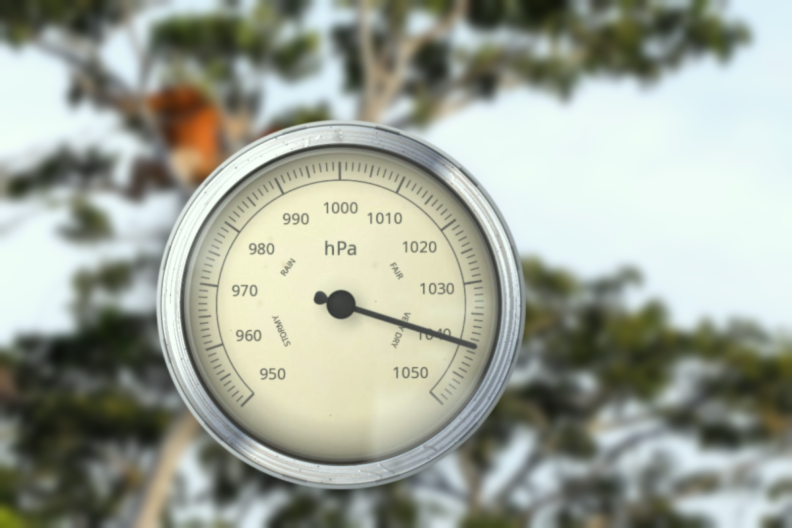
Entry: 1040 (hPa)
